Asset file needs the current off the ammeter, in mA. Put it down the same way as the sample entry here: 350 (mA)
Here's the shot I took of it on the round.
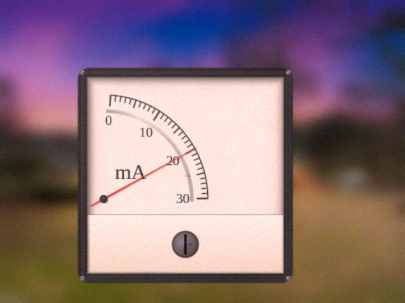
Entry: 20 (mA)
